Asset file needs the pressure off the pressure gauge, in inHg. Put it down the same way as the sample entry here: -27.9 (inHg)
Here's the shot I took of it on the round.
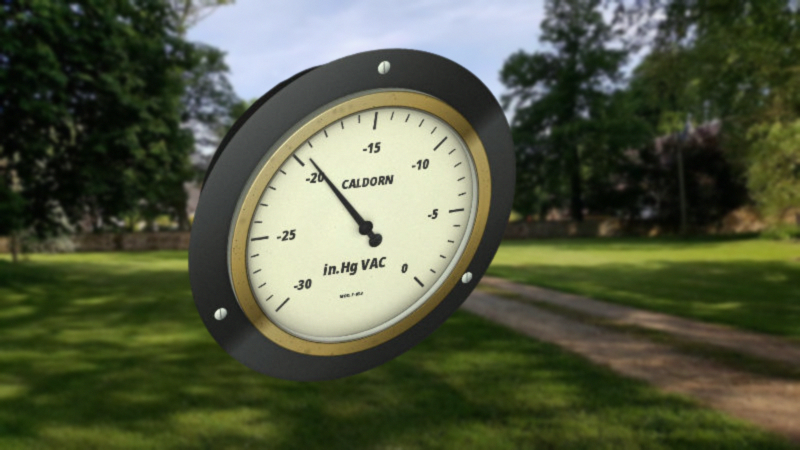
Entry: -19.5 (inHg)
